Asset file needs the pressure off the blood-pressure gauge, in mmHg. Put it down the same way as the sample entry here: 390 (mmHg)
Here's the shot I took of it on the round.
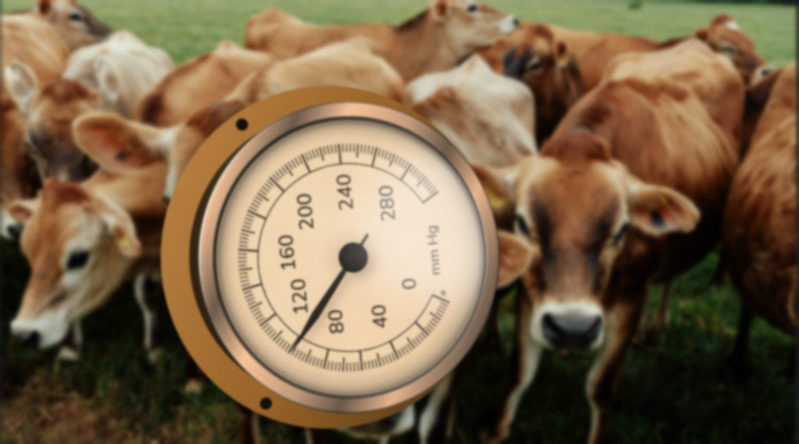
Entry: 100 (mmHg)
